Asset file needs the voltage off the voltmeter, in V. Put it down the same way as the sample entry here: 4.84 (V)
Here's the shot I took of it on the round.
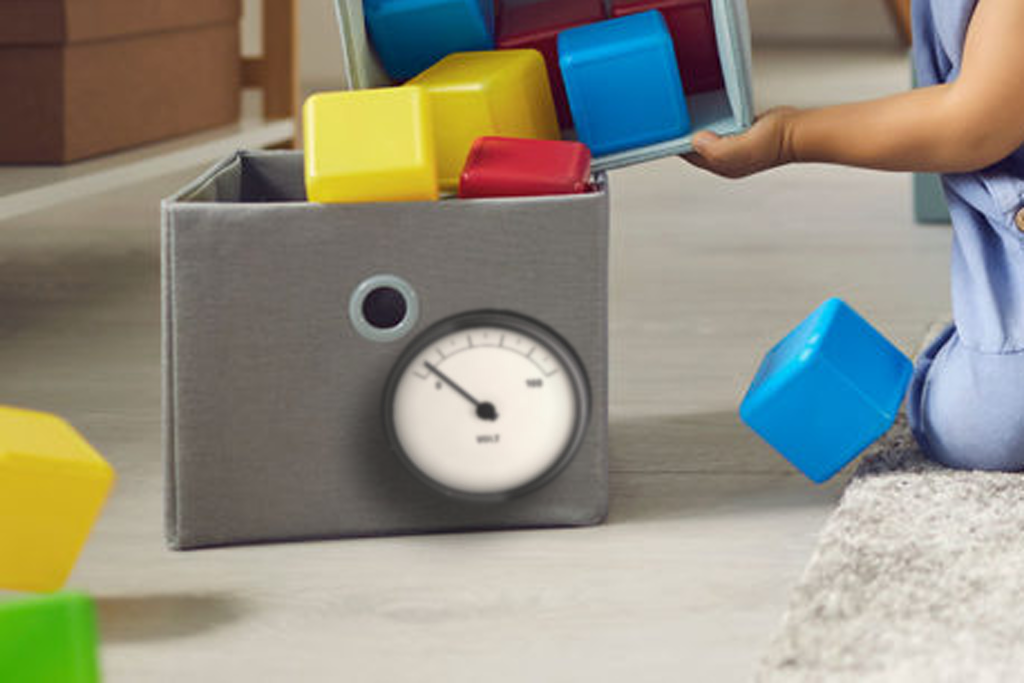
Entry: 10 (V)
